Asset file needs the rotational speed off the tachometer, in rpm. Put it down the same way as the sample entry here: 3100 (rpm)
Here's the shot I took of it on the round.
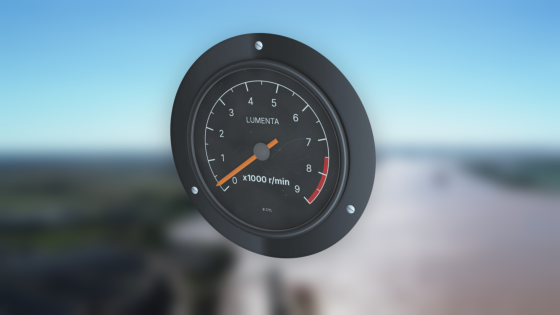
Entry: 250 (rpm)
